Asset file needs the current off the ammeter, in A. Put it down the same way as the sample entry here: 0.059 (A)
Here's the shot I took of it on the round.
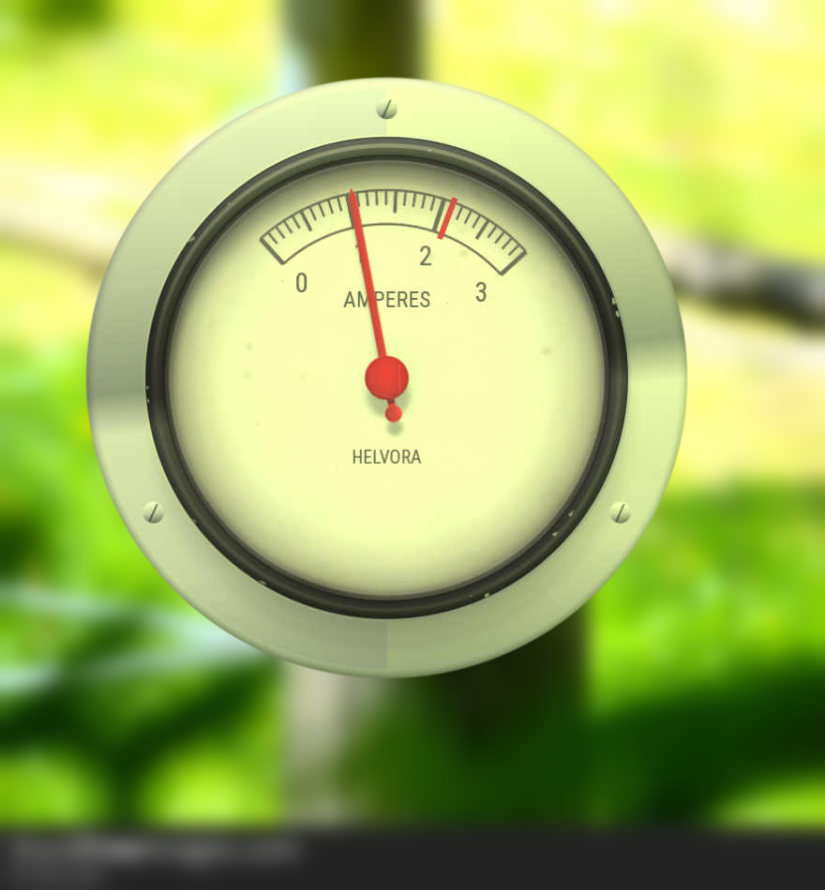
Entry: 1.05 (A)
